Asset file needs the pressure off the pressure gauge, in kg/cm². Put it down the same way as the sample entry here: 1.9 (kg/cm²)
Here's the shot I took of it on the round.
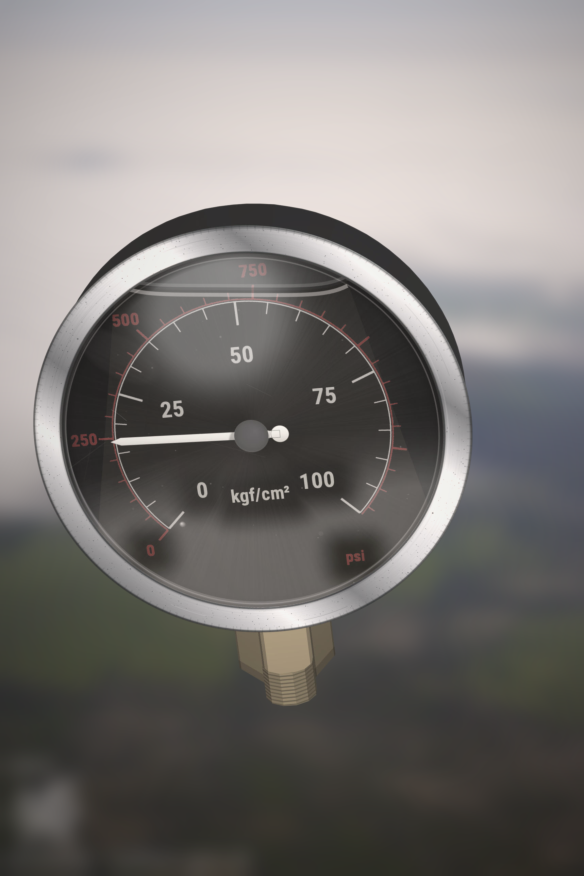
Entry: 17.5 (kg/cm²)
